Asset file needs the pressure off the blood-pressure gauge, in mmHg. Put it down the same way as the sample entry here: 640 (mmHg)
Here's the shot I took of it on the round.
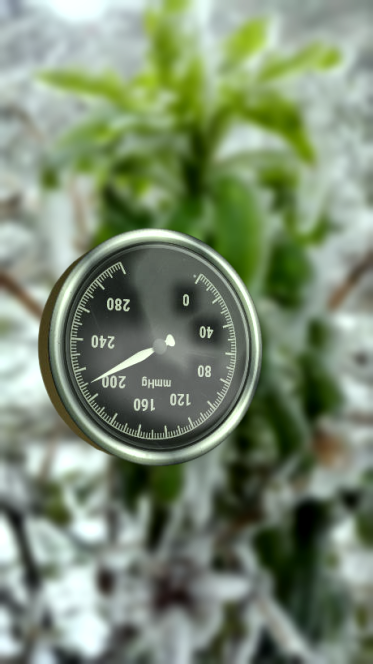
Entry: 210 (mmHg)
